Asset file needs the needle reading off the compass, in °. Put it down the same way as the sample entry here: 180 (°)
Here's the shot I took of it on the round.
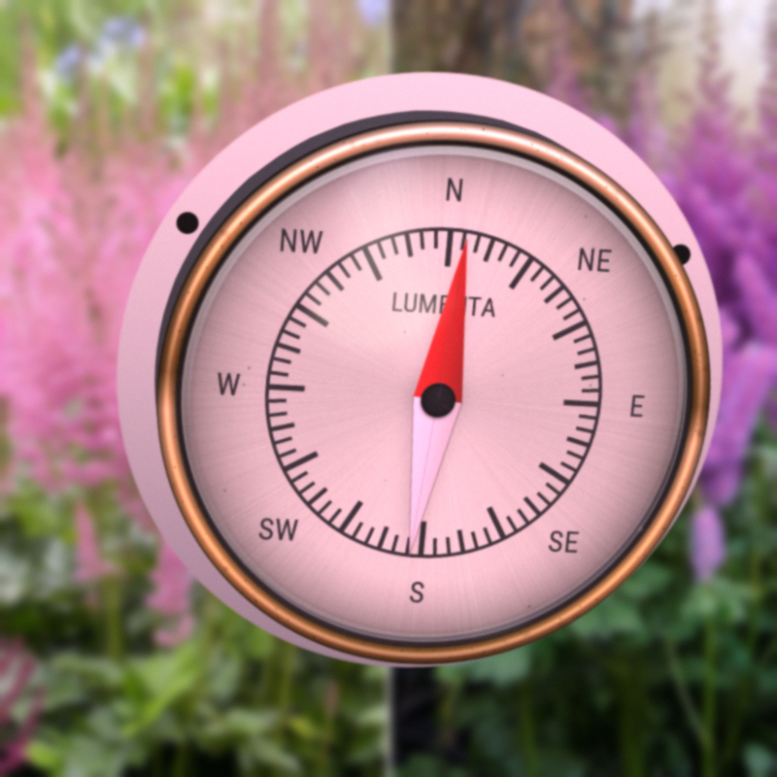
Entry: 5 (°)
